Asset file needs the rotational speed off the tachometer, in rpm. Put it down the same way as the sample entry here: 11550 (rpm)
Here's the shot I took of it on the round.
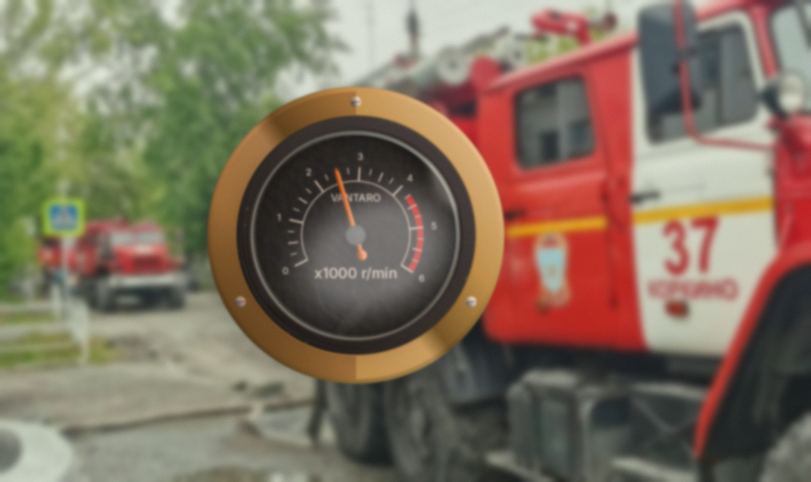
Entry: 2500 (rpm)
